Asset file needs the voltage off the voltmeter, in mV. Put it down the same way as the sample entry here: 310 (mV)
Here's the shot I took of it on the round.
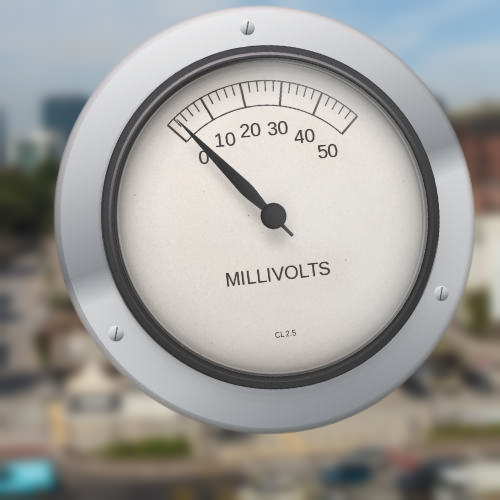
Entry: 2 (mV)
